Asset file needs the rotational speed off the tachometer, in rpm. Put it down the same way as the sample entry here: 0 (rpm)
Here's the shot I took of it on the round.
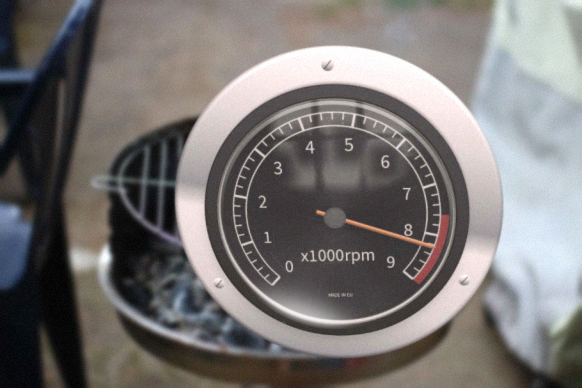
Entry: 8200 (rpm)
